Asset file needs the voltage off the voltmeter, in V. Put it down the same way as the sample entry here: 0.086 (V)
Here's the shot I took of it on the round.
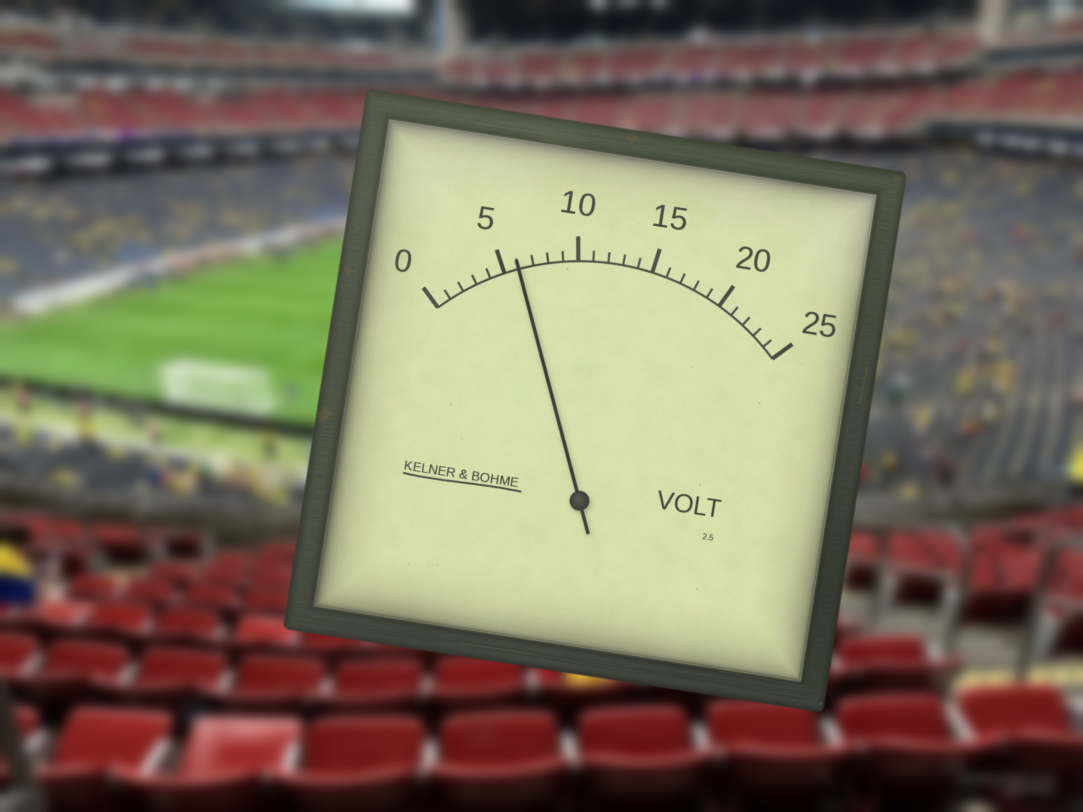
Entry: 6 (V)
